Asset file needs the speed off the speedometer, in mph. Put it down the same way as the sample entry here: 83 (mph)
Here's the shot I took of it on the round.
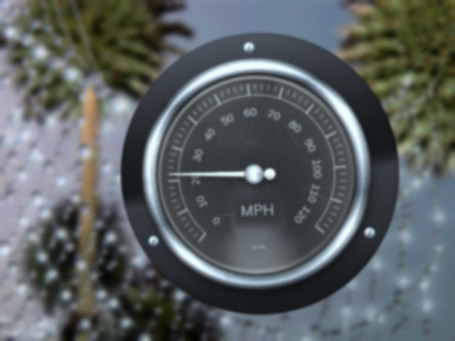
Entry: 22 (mph)
